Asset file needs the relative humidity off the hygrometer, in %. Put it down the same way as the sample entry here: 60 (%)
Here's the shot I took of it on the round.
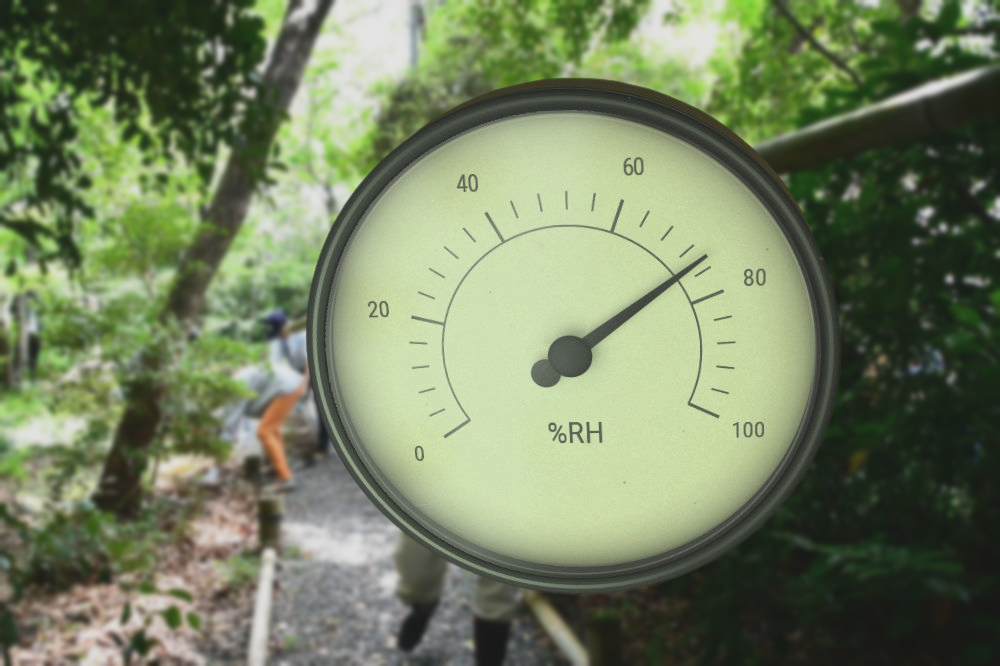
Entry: 74 (%)
